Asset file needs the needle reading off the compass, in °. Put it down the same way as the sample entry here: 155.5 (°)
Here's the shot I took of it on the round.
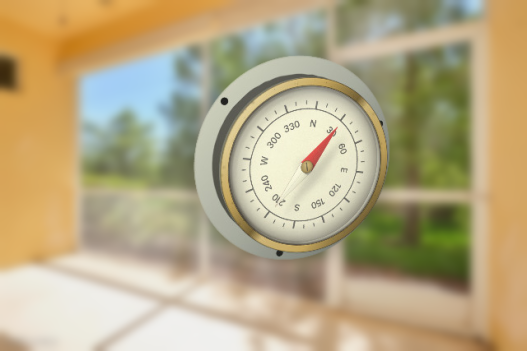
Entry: 30 (°)
